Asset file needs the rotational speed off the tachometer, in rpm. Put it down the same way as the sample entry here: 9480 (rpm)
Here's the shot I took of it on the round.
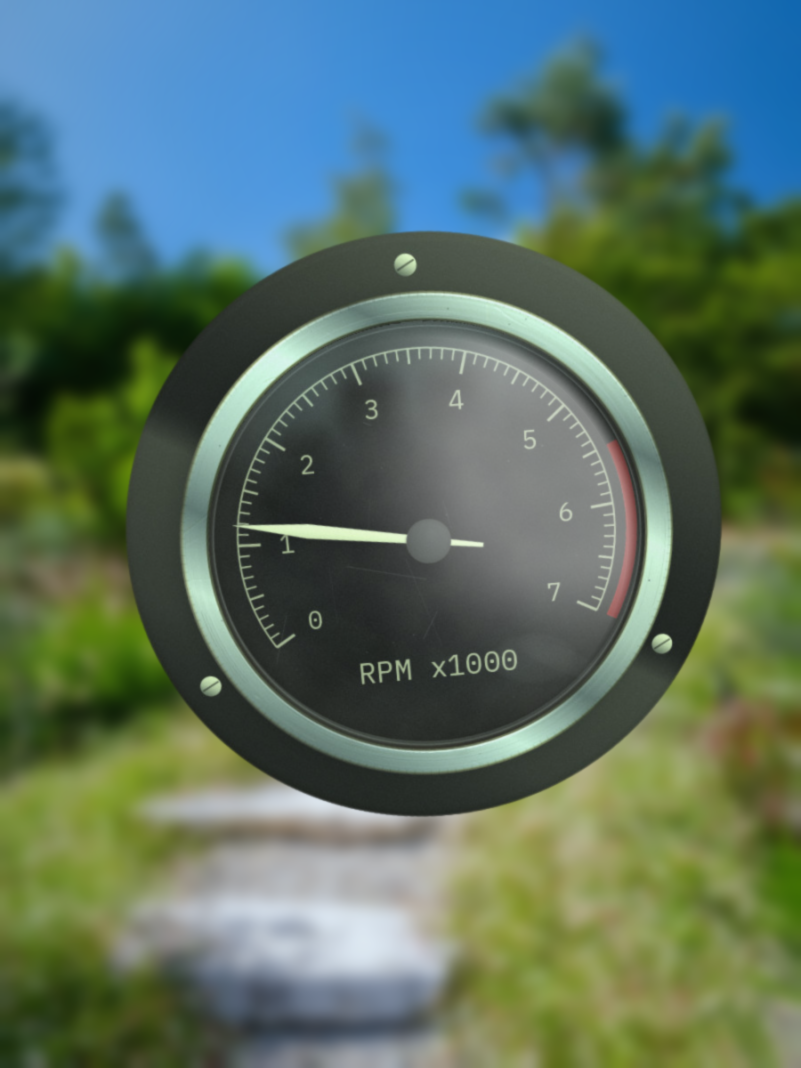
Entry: 1200 (rpm)
